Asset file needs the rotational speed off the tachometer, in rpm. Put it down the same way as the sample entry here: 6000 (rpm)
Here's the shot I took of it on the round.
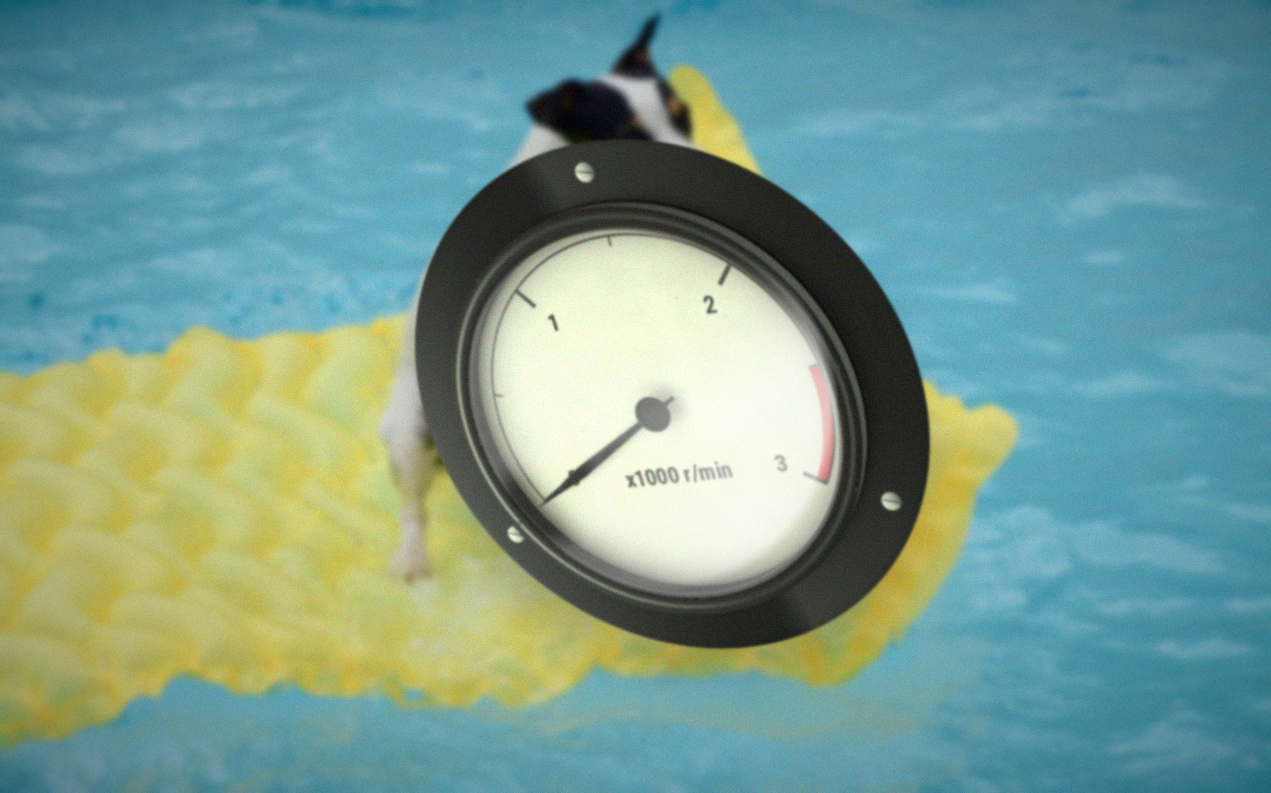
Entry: 0 (rpm)
